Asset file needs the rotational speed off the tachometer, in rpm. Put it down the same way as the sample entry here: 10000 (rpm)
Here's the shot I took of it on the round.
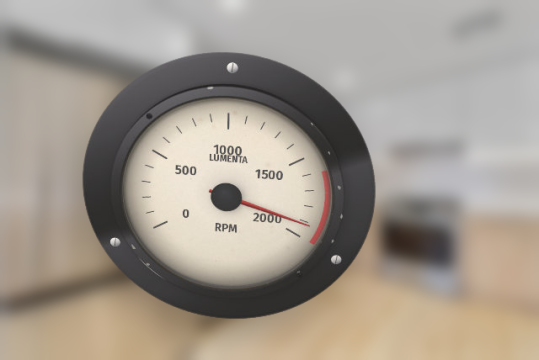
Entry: 1900 (rpm)
